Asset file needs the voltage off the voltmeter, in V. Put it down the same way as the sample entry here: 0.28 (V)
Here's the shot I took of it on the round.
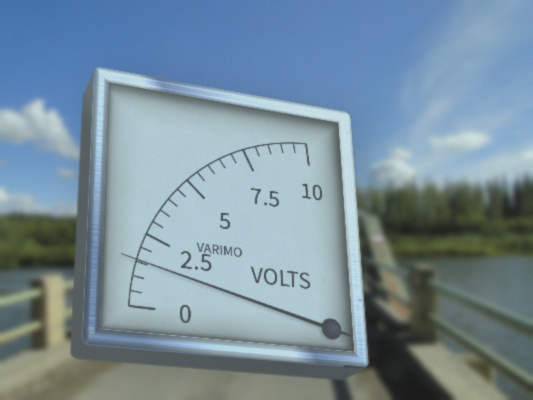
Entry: 1.5 (V)
